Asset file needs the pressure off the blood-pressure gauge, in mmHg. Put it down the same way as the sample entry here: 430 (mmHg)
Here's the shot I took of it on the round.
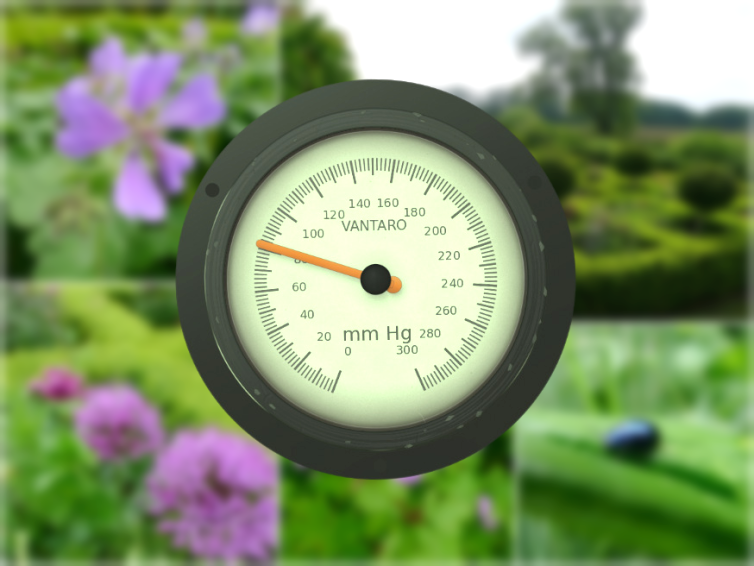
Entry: 82 (mmHg)
